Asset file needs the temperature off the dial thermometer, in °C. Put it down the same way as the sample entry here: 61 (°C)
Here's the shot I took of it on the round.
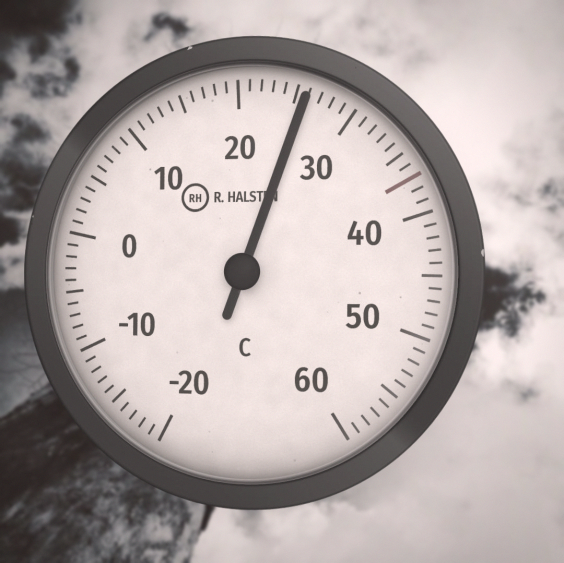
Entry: 26 (°C)
